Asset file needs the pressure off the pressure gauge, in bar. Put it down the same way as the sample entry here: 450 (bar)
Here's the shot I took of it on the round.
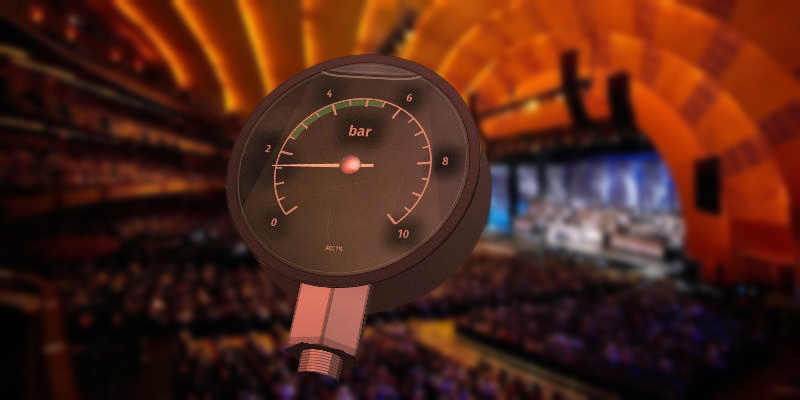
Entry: 1.5 (bar)
